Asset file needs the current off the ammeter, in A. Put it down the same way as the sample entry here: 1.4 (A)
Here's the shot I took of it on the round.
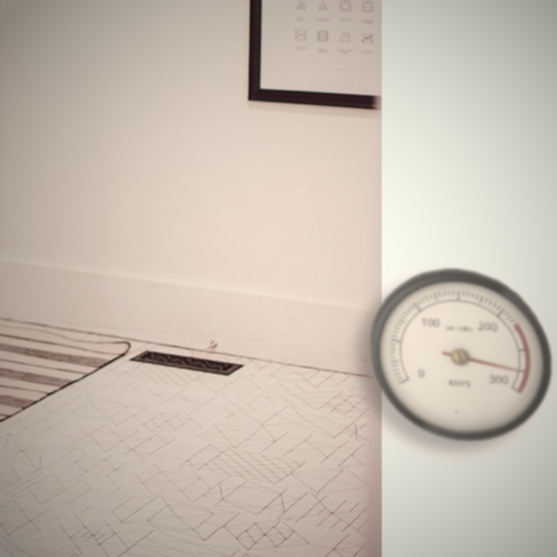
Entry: 275 (A)
